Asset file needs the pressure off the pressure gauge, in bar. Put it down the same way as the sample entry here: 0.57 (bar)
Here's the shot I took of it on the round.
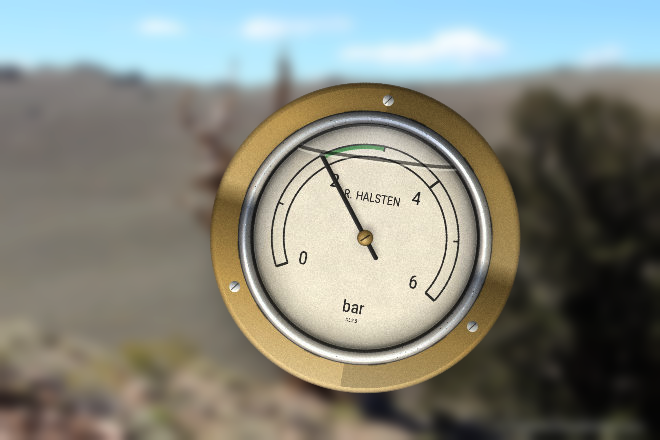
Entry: 2 (bar)
